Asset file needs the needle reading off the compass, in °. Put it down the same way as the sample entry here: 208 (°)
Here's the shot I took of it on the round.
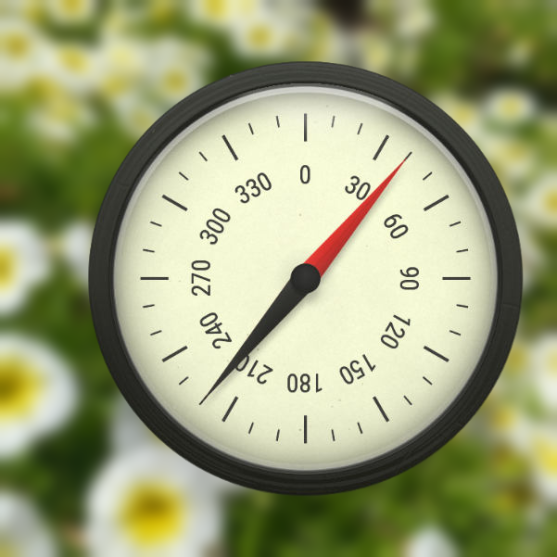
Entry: 40 (°)
